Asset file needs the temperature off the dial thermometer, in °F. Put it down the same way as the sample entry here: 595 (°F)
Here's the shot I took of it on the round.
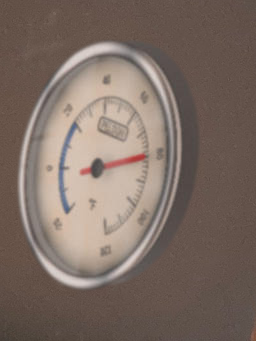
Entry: 80 (°F)
